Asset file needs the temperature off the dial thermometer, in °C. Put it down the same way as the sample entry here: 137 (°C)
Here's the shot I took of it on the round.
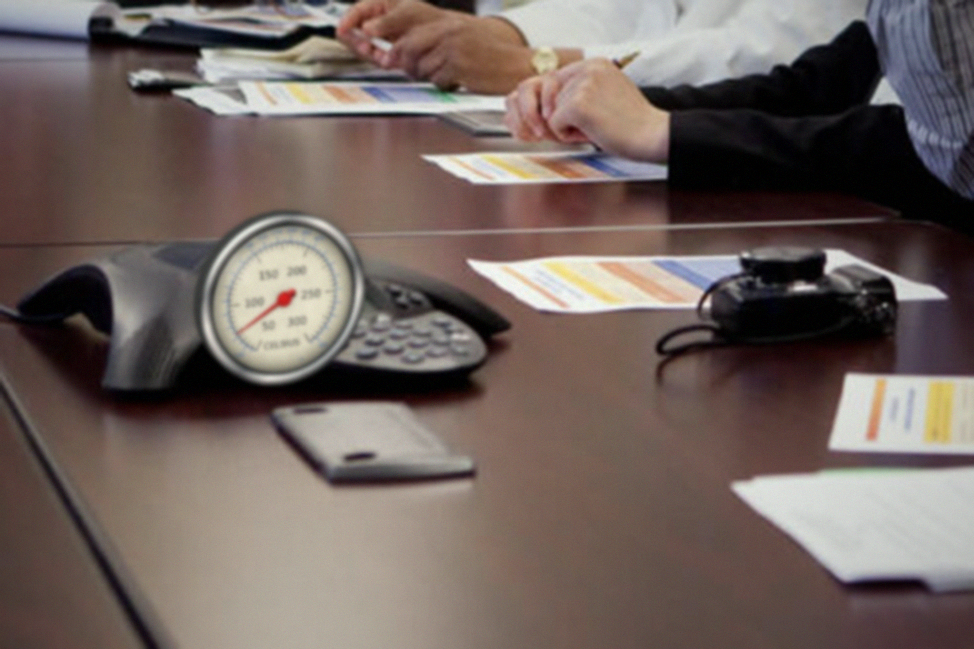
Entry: 75 (°C)
